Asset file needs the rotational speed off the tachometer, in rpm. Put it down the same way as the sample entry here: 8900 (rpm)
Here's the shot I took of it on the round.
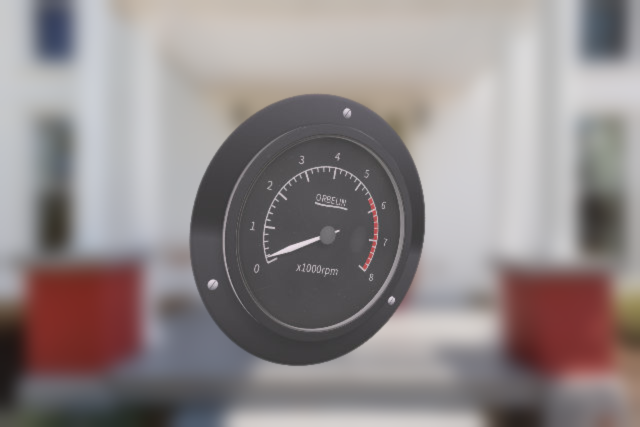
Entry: 200 (rpm)
